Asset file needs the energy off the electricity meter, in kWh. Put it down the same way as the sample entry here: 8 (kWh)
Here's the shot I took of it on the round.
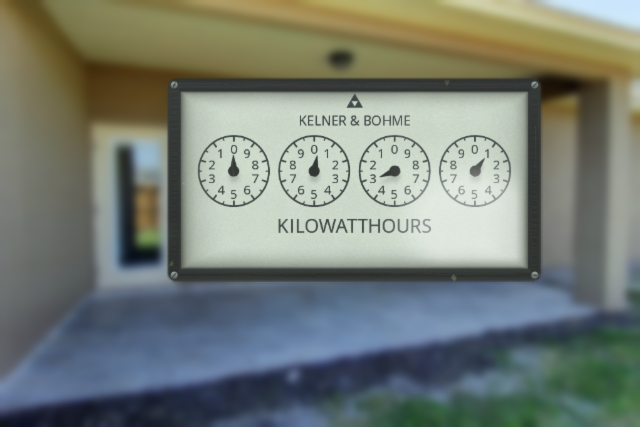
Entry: 31 (kWh)
